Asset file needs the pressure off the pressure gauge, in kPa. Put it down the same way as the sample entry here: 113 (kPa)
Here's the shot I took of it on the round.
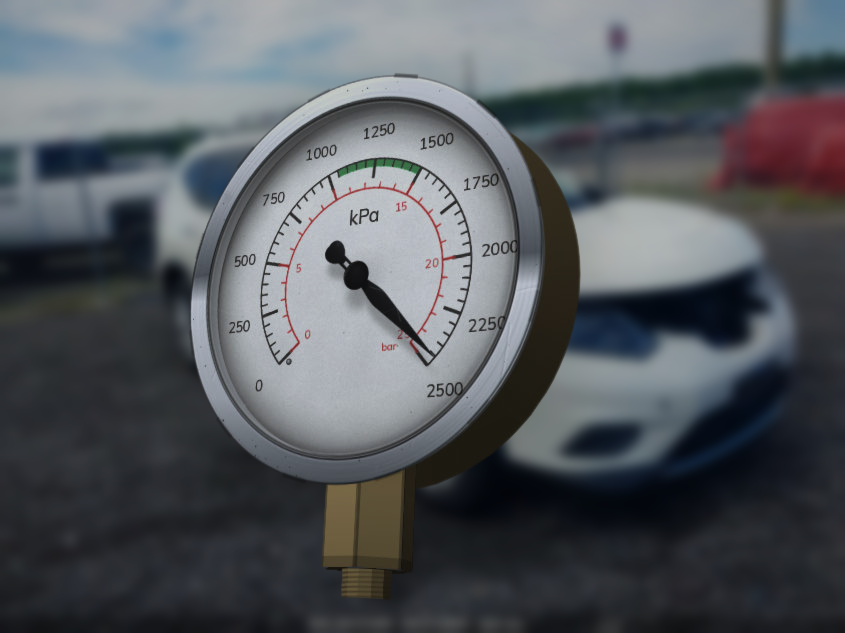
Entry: 2450 (kPa)
